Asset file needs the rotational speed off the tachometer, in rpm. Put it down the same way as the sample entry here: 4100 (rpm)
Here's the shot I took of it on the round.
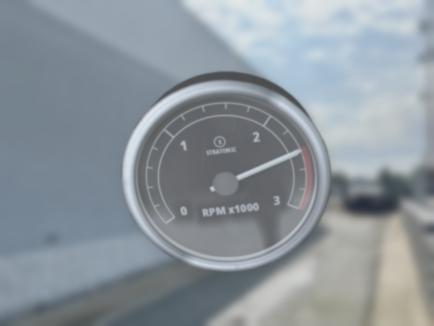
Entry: 2400 (rpm)
